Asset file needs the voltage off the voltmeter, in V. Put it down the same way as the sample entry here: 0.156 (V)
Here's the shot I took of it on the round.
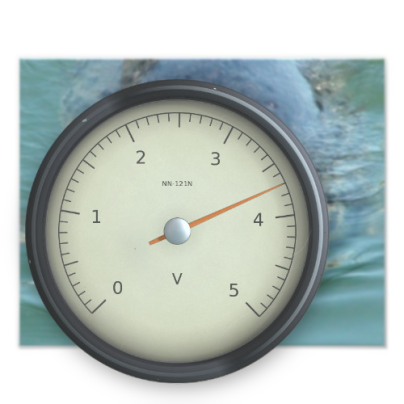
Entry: 3.7 (V)
